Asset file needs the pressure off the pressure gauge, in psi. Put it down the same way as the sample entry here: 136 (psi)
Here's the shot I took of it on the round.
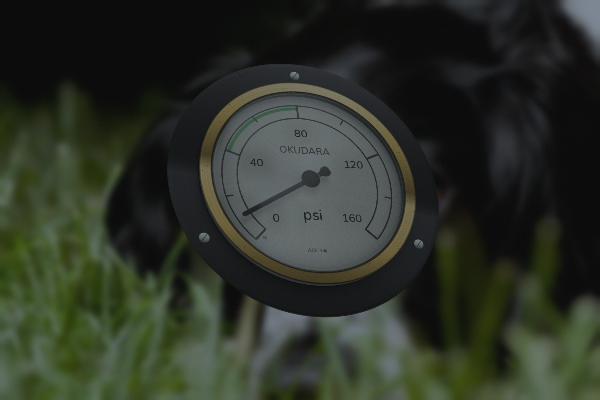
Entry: 10 (psi)
